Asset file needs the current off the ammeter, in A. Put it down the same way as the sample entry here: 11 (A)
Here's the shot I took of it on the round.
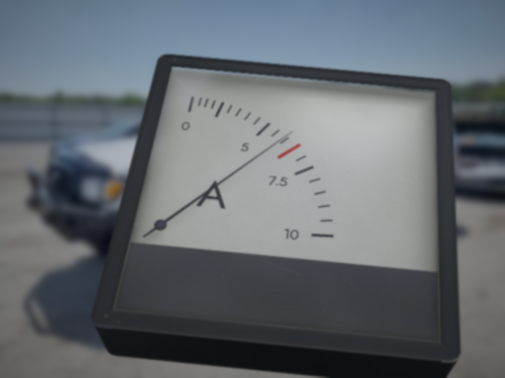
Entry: 6 (A)
